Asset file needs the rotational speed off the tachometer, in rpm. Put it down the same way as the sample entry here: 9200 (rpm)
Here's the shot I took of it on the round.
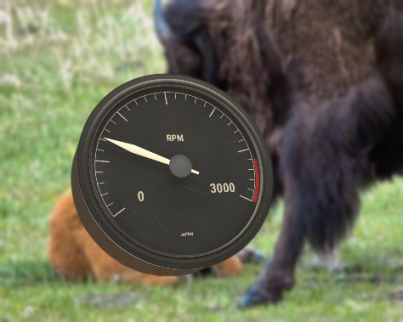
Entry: 700 (rpm)
